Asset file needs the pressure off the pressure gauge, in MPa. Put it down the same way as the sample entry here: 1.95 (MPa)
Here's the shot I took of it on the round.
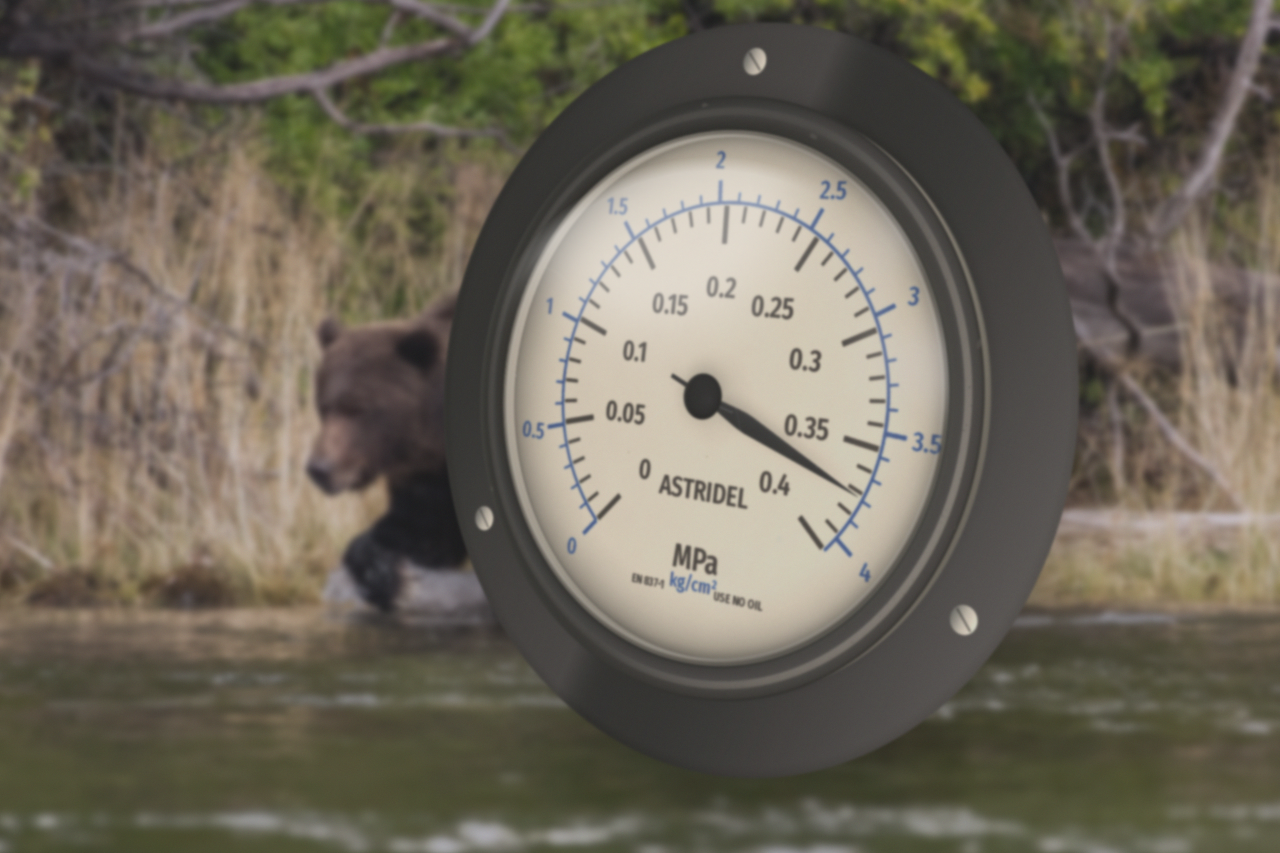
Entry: 0.37 (MPa)
